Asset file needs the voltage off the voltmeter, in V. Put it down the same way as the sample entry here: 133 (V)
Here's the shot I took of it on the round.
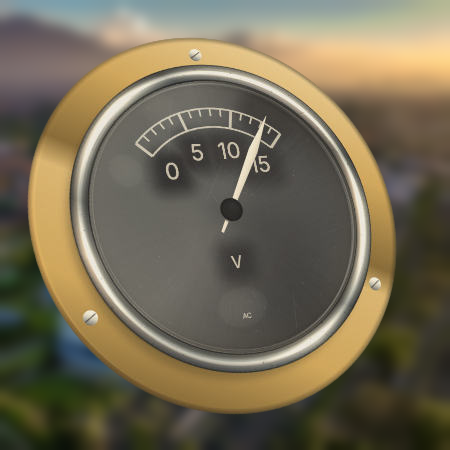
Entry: 13 (V)
